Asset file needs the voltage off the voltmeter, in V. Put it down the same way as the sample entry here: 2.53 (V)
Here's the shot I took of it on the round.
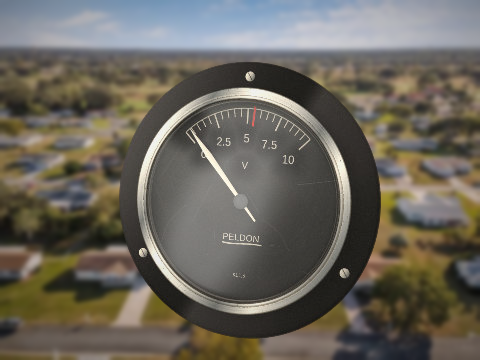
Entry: 0.5 (V)
